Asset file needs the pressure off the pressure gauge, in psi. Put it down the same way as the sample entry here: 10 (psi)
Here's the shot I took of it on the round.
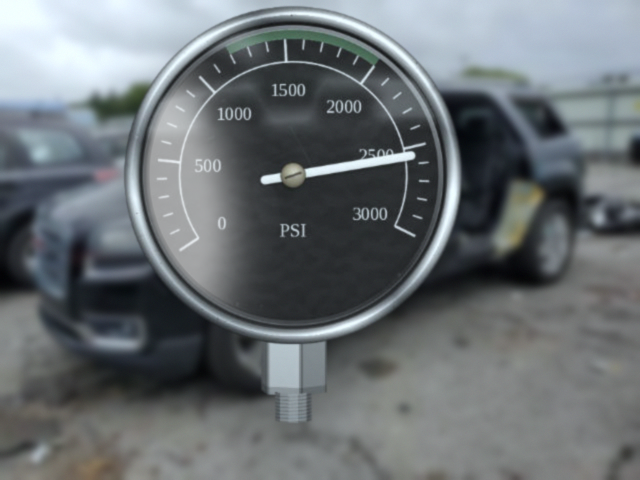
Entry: 2550 (psi)
